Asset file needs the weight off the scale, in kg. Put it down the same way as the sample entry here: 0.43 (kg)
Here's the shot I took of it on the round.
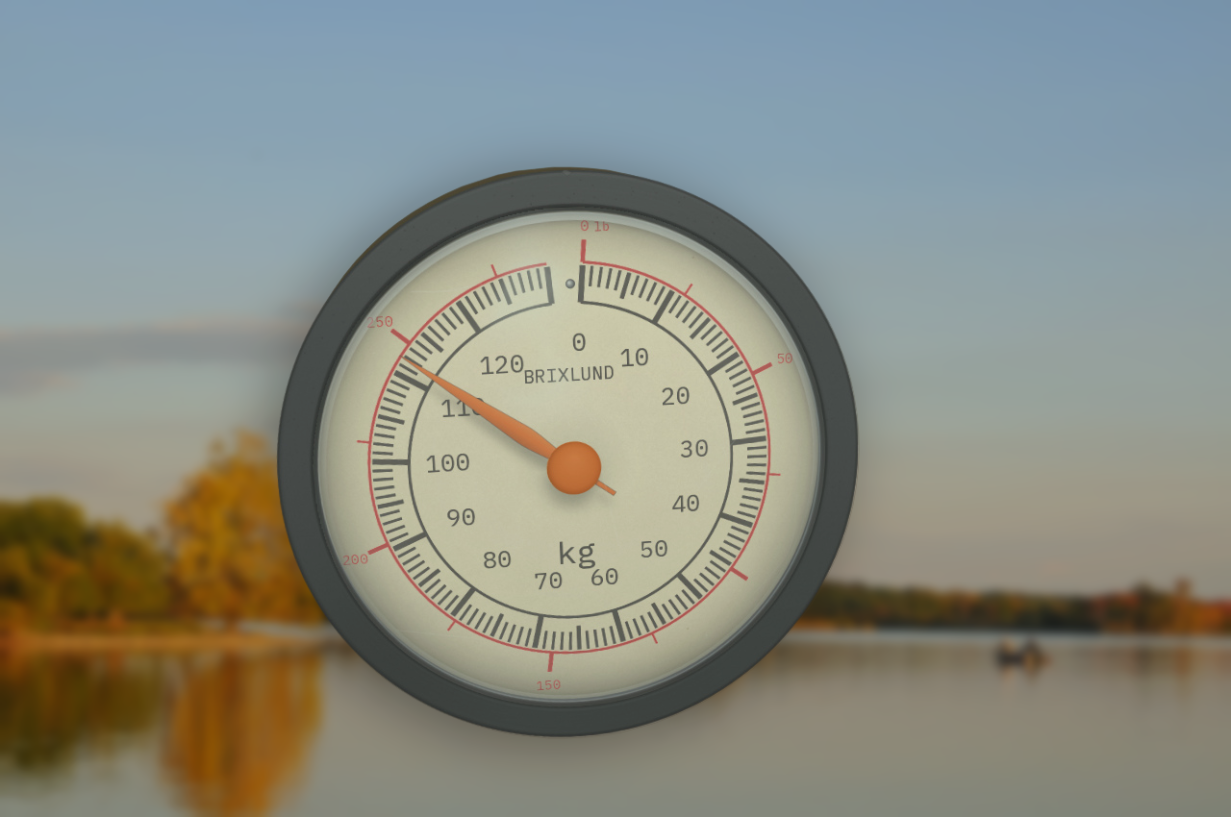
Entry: 112 (kg)
